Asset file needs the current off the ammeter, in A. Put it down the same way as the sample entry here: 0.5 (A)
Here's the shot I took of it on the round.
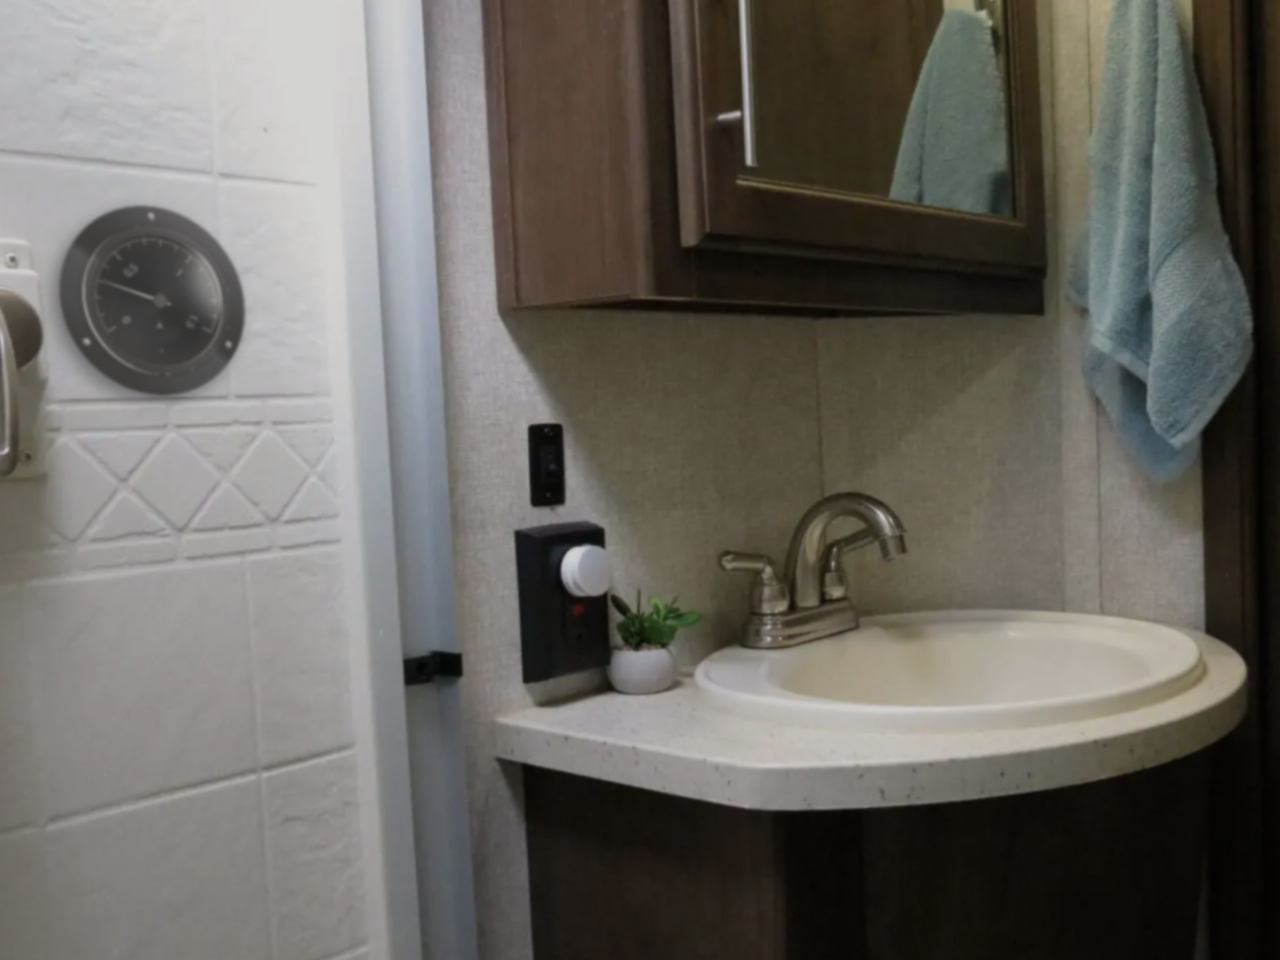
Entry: 0.3 (A)
